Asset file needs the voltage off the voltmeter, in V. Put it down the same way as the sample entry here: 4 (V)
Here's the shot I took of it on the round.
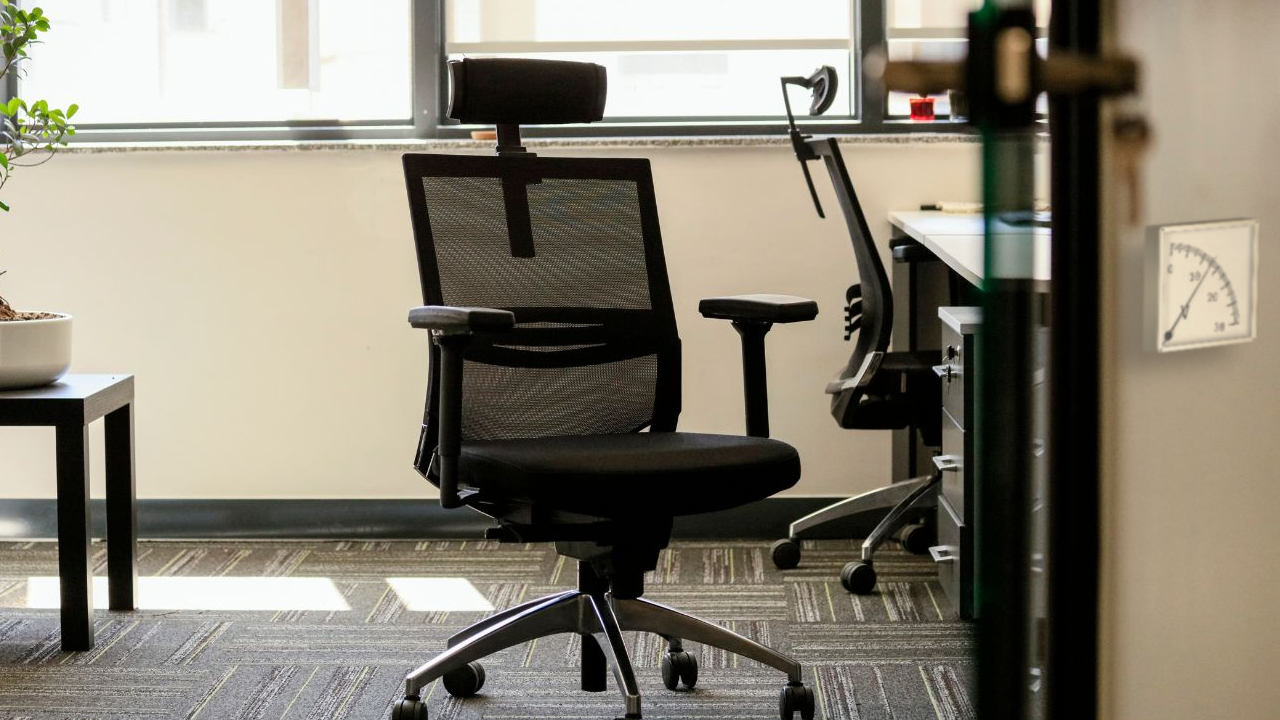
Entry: 12.5 (V)
